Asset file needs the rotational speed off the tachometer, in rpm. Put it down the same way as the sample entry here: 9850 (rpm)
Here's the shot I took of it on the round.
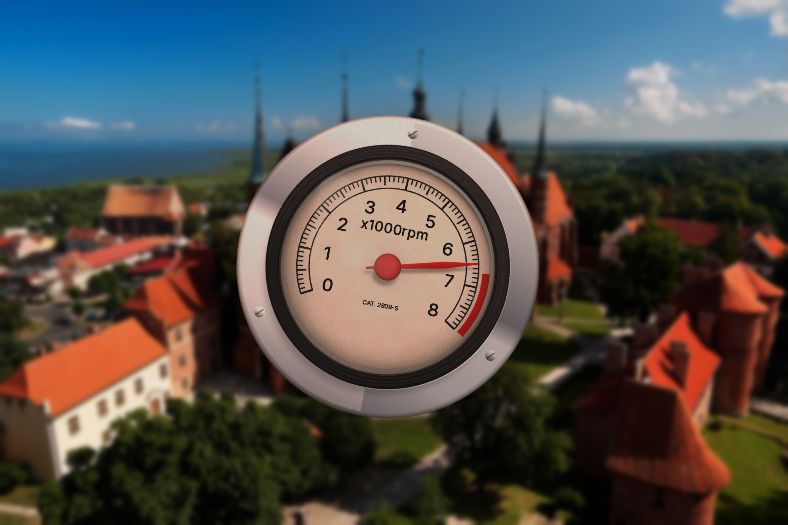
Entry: 6500 (rpm)
